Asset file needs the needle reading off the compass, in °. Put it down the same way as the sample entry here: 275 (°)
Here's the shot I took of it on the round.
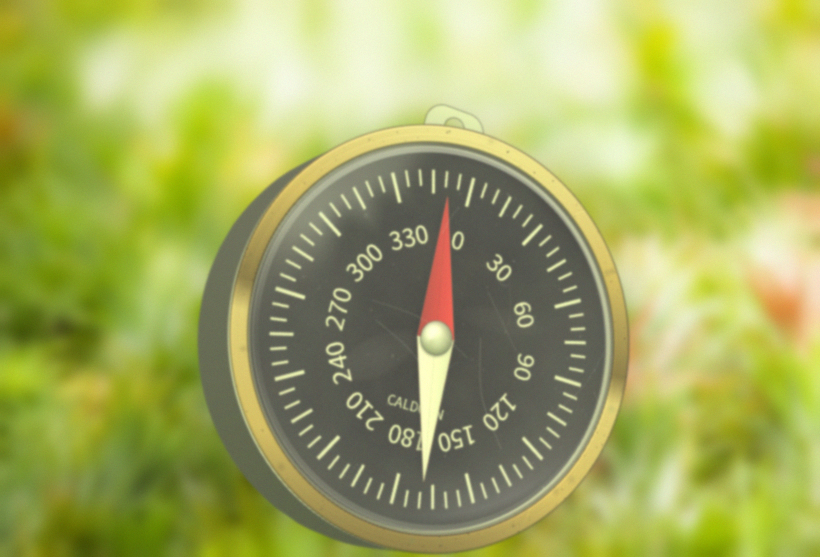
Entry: 350 (°)
